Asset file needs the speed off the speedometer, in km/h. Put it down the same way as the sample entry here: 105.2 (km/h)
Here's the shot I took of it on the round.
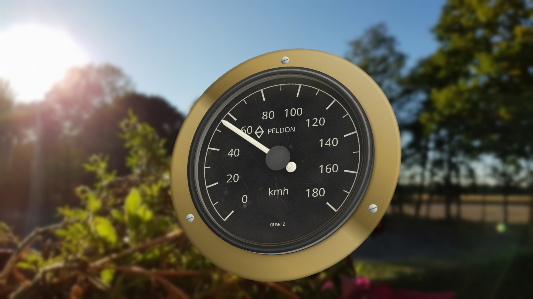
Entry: 55 (km/h)
